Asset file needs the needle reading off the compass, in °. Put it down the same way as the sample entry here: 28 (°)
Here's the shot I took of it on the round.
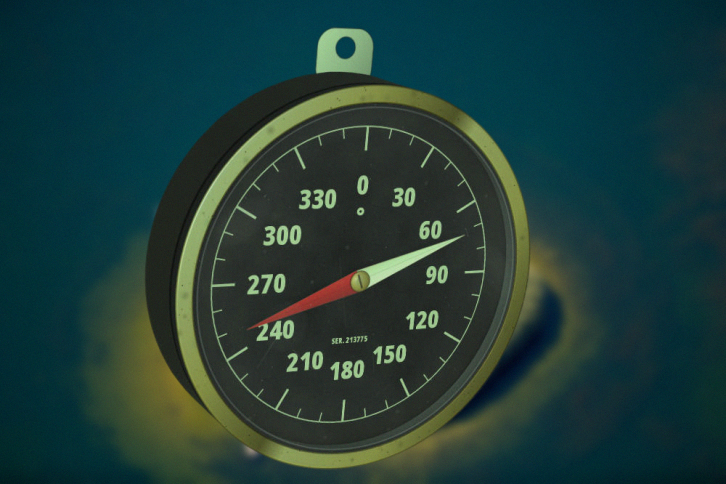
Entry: 250 (°)
